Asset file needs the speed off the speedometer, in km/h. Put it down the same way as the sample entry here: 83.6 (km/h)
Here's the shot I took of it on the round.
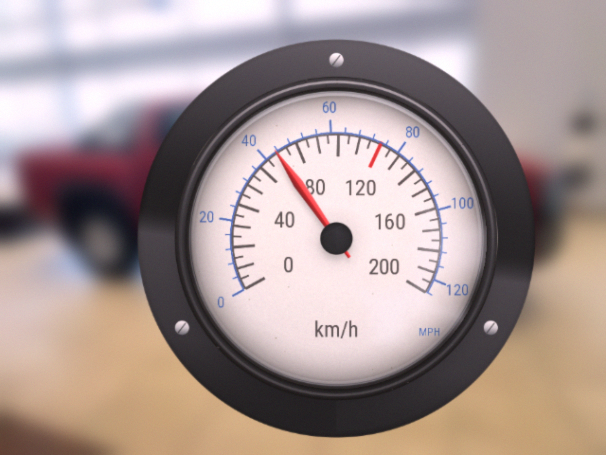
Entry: 70 (km/h)
